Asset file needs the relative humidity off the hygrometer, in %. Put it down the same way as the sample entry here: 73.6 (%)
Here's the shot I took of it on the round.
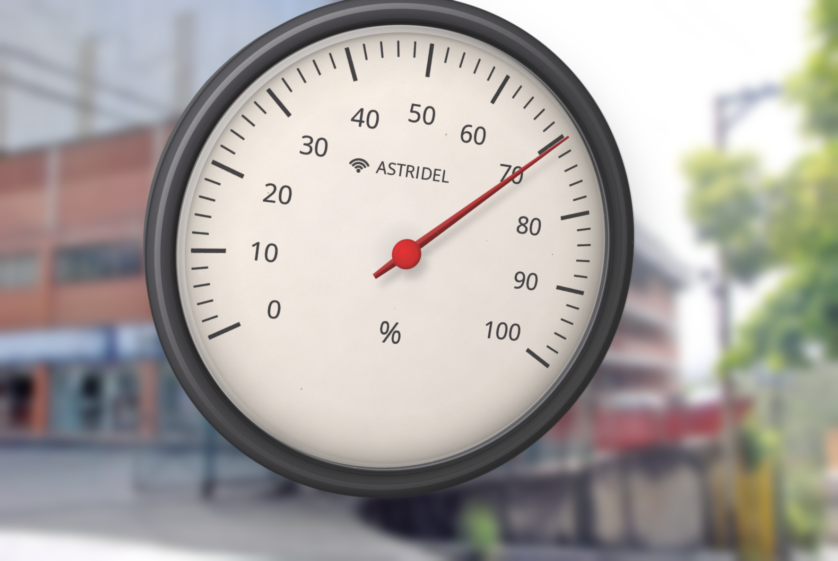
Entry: 70 (%)
